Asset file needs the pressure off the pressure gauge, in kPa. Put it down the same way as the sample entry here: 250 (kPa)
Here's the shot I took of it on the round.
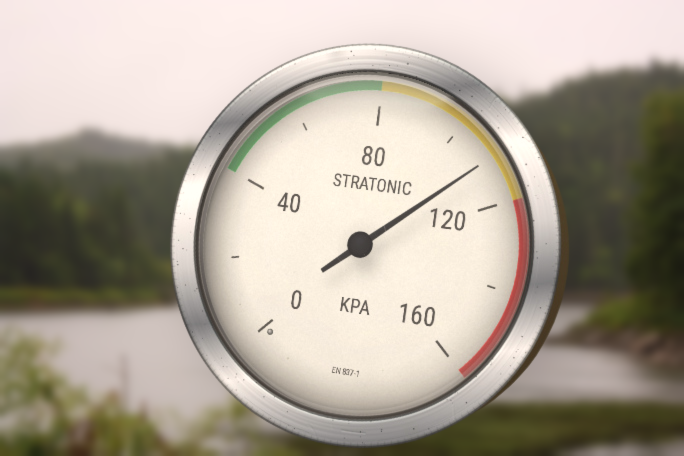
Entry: 110 (kPa)
